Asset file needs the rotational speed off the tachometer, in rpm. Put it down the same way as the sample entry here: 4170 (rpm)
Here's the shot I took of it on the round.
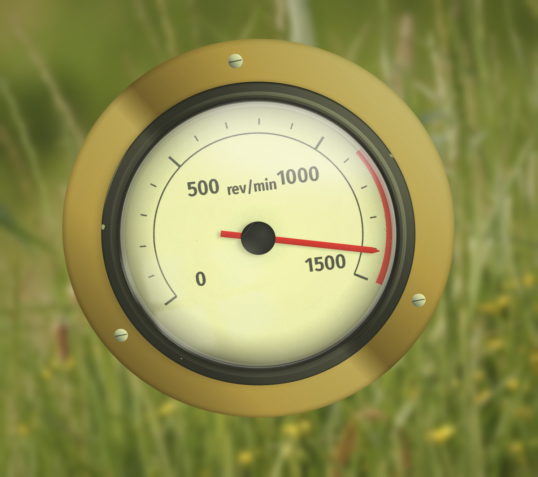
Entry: 1400 (rpm)
